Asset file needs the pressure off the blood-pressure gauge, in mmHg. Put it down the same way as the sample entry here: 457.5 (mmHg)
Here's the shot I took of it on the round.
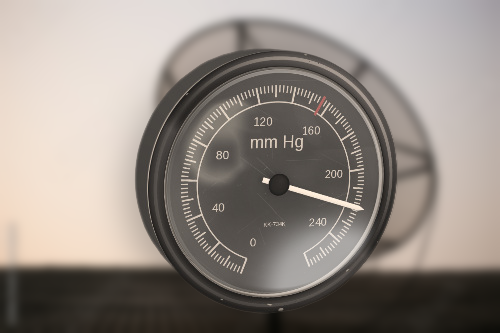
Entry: 220 (mmHg)
